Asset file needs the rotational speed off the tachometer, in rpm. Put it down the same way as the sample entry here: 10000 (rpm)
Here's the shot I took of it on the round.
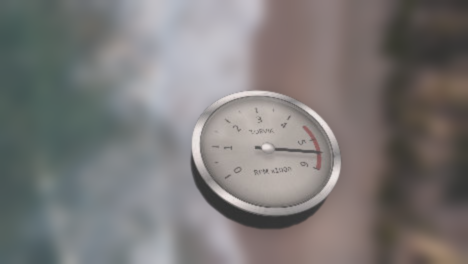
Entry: 5500 (rpm)
